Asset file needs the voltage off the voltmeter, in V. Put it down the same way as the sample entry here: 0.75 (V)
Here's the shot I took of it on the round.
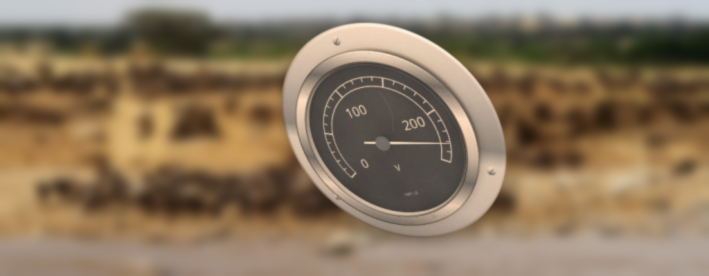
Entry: 230 (V)
